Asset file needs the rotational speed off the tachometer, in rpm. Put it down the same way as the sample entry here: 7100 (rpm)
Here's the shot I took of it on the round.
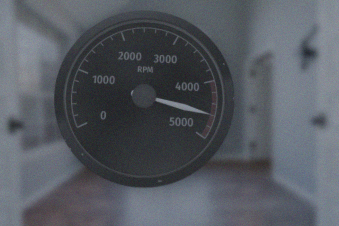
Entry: 4600 (rpm)
